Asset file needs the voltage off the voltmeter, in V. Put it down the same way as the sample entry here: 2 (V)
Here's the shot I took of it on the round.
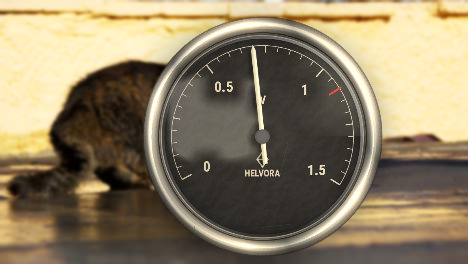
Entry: 0.7 (V)
